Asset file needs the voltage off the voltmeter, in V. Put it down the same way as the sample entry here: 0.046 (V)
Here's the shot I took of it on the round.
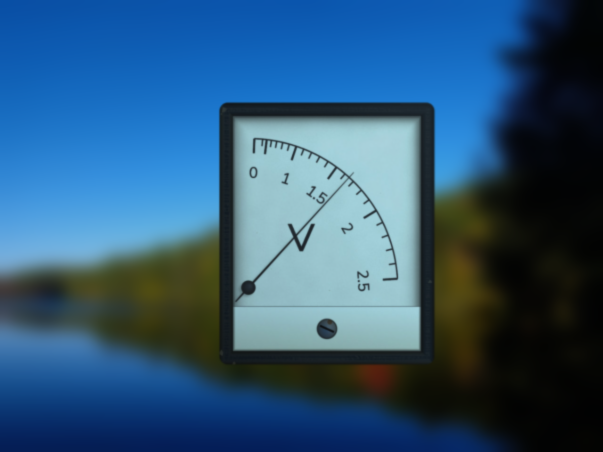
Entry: 1.65 (V)
